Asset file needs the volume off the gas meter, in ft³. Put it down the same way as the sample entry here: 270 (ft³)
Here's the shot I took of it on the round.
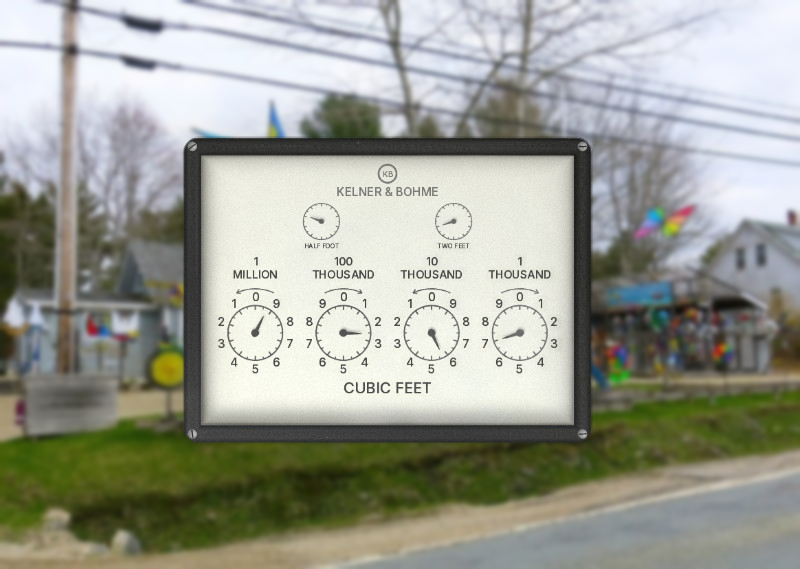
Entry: 925700 (ft³)
